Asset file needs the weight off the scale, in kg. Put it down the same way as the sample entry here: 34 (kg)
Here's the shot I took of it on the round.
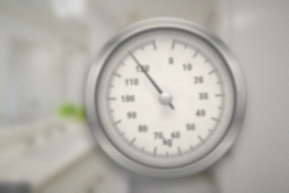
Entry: 120 (kg)
